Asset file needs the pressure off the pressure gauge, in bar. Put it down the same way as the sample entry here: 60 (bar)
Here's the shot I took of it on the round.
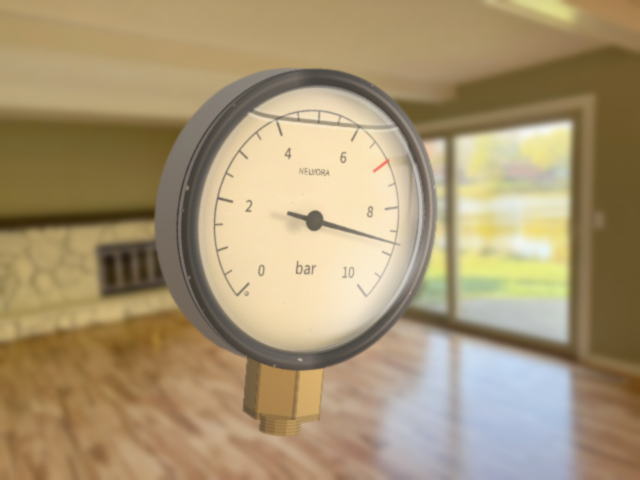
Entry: 8.75 (bar)
